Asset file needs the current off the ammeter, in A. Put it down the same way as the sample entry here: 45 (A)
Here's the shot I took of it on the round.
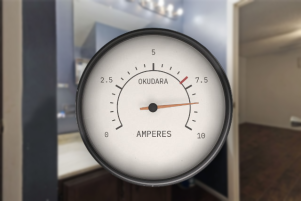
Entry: 8.5 (A)
